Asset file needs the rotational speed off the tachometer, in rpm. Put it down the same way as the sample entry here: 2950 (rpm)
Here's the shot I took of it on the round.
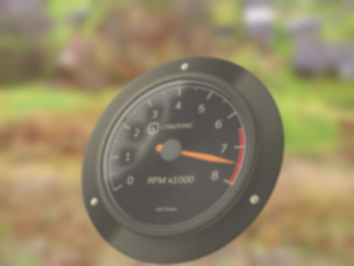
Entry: 7500 (rpm)
